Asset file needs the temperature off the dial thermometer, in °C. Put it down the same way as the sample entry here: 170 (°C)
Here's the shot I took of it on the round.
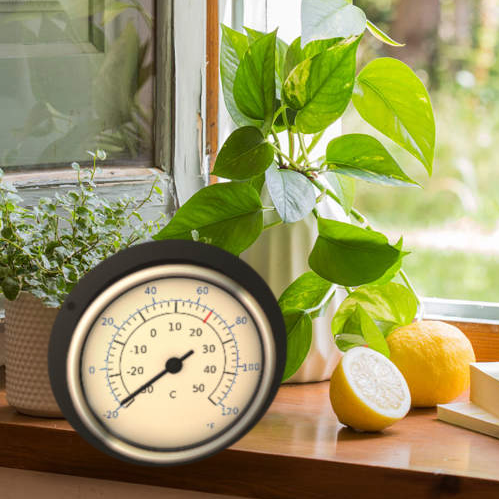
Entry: -28 (°C)
